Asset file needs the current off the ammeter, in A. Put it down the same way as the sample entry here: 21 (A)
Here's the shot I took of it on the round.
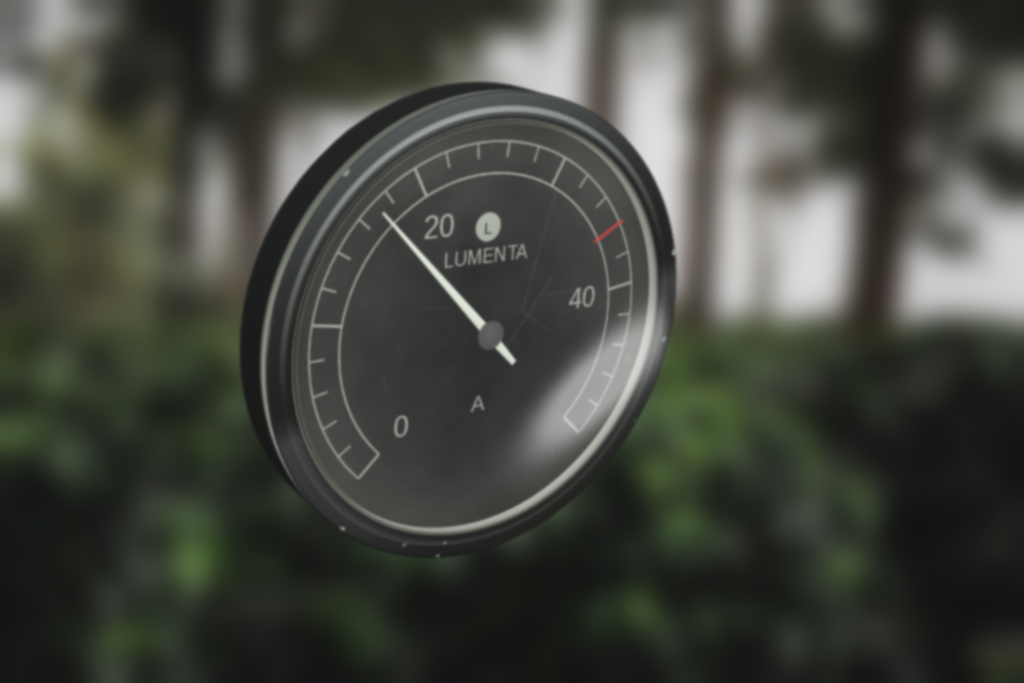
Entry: 17 (A)
